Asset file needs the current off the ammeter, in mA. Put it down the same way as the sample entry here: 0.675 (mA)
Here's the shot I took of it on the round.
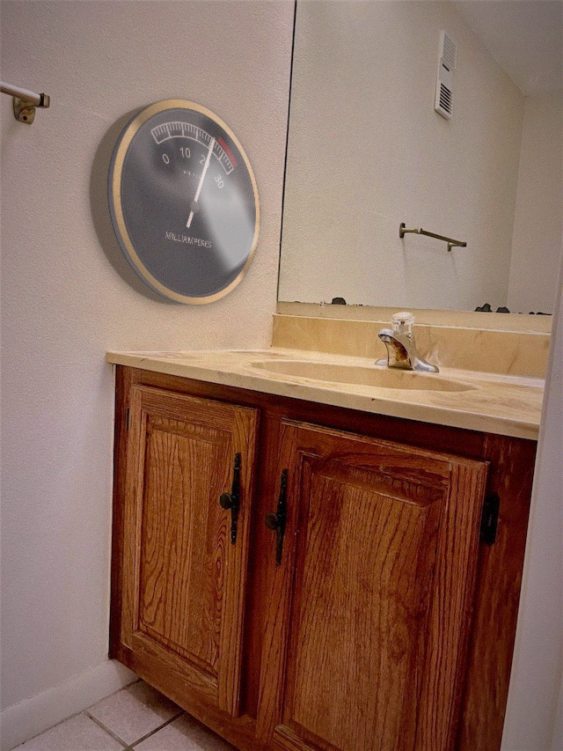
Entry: 20 (mA)
